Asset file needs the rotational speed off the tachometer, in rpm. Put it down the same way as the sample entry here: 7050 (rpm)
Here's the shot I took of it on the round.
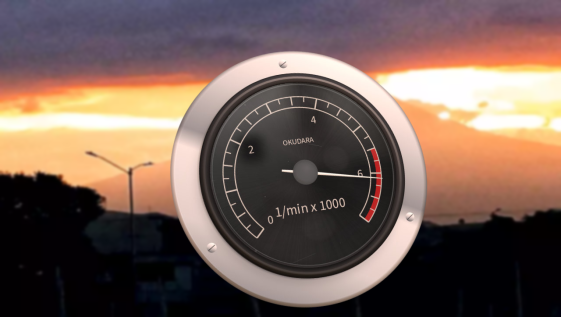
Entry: 6125 (rpm)
